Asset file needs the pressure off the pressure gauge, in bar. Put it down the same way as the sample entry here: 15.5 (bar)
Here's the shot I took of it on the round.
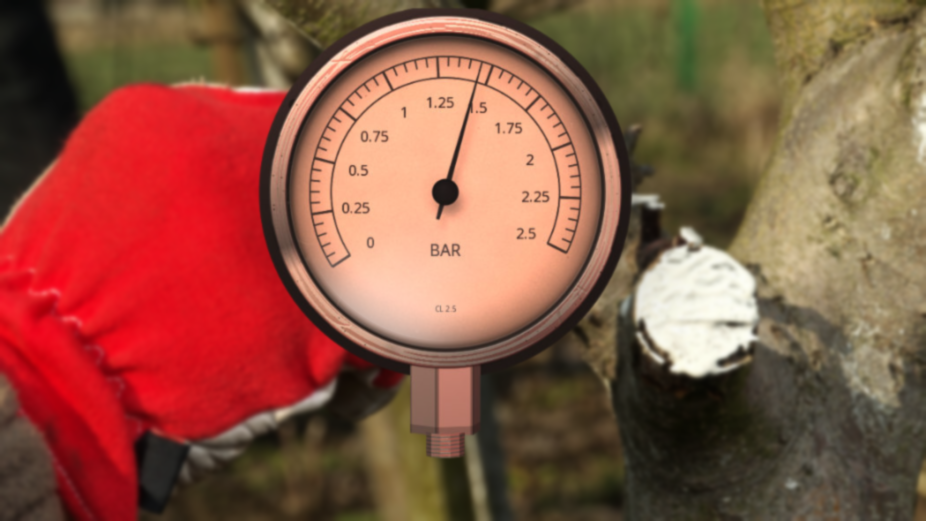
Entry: 1.45 (bar)
